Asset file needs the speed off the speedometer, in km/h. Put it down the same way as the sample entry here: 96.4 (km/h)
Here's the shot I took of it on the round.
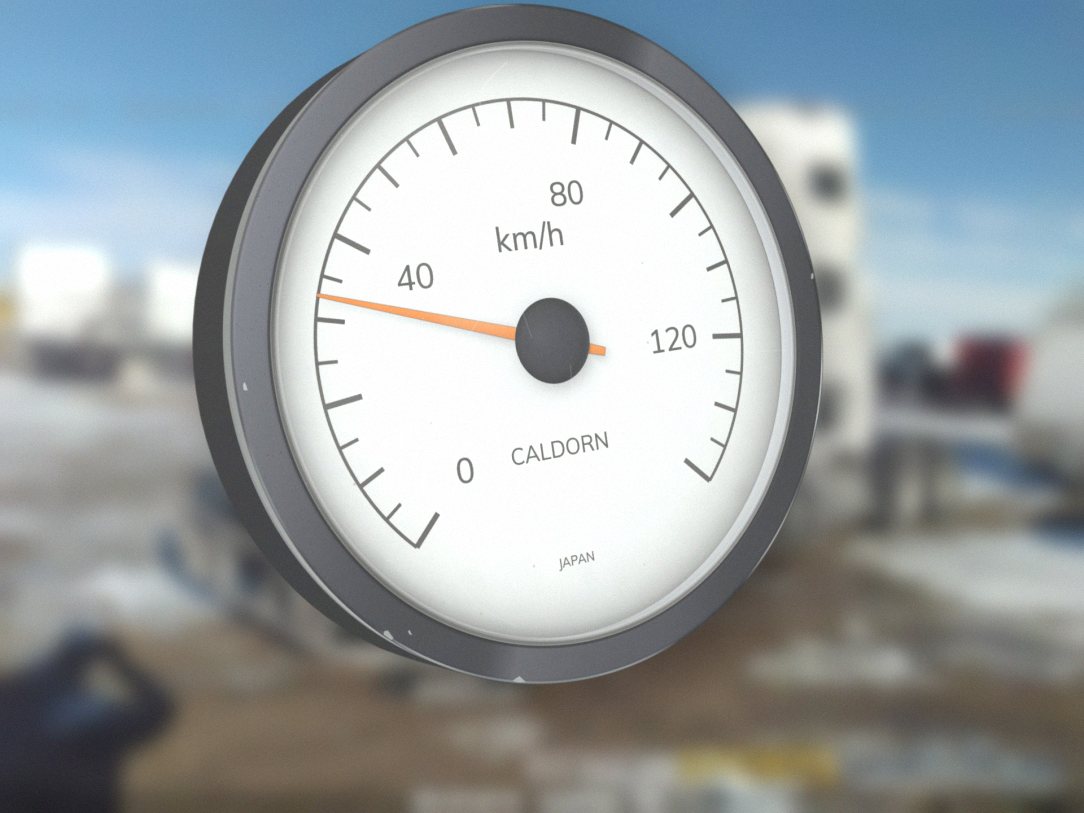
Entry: 32.5 (km/h)
